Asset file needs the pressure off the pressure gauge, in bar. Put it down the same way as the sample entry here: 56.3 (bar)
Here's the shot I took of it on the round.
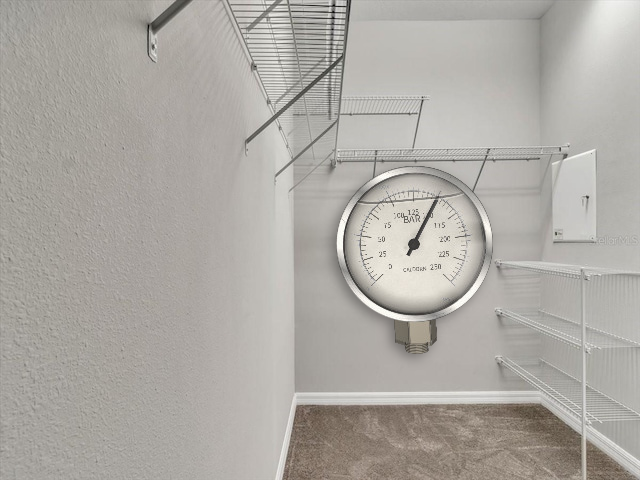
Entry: 150 (bar)
